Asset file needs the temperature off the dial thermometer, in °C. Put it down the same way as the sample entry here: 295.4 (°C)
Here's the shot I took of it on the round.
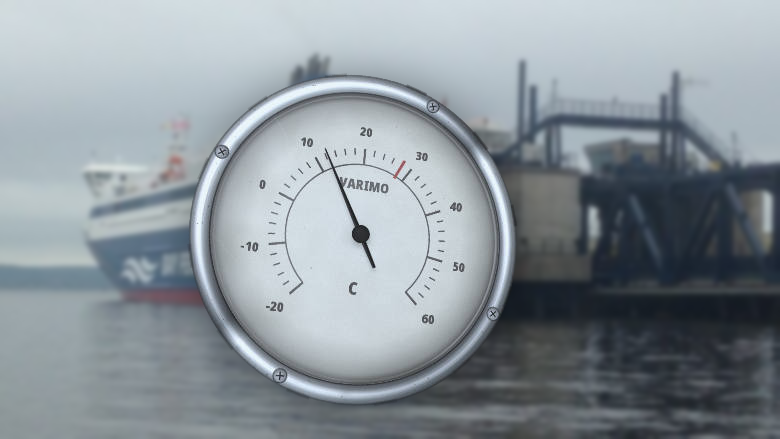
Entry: 12 (°C)
